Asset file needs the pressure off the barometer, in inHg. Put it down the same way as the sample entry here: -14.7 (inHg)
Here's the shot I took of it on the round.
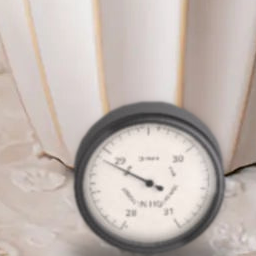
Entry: 28.9 (inHg)
